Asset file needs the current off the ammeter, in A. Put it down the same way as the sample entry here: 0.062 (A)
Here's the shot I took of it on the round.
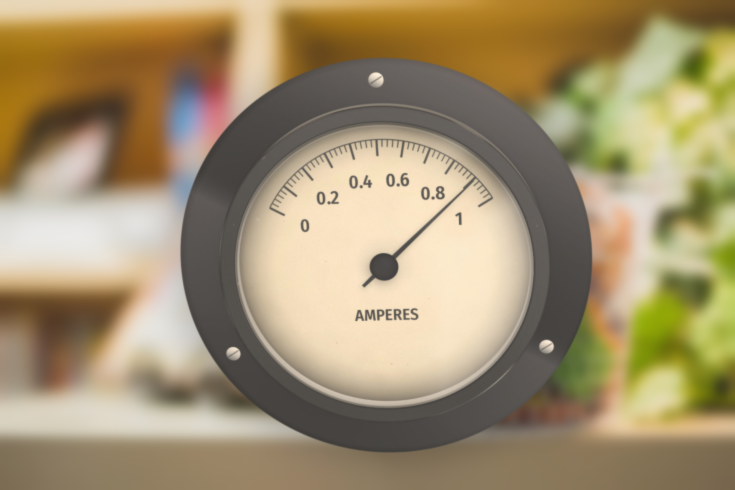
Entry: 0.9 (A)
